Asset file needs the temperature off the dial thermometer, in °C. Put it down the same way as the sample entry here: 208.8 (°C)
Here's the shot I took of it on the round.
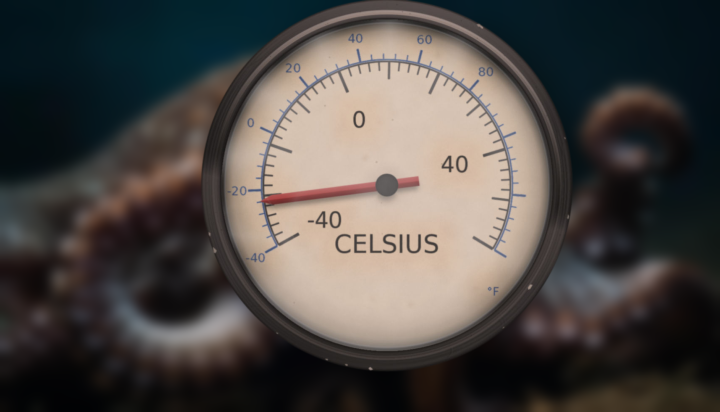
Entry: -31 (°C)
